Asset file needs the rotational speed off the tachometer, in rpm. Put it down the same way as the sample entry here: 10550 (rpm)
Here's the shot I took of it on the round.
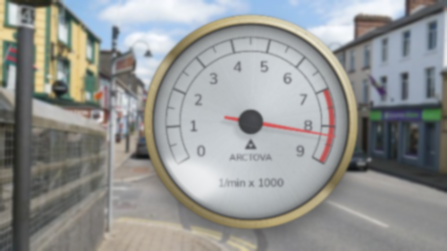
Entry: 8250 (rpm)
